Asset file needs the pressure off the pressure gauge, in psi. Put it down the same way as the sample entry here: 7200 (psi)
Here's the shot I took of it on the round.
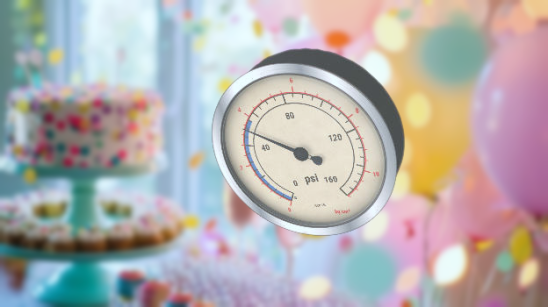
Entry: 50 (psi)
